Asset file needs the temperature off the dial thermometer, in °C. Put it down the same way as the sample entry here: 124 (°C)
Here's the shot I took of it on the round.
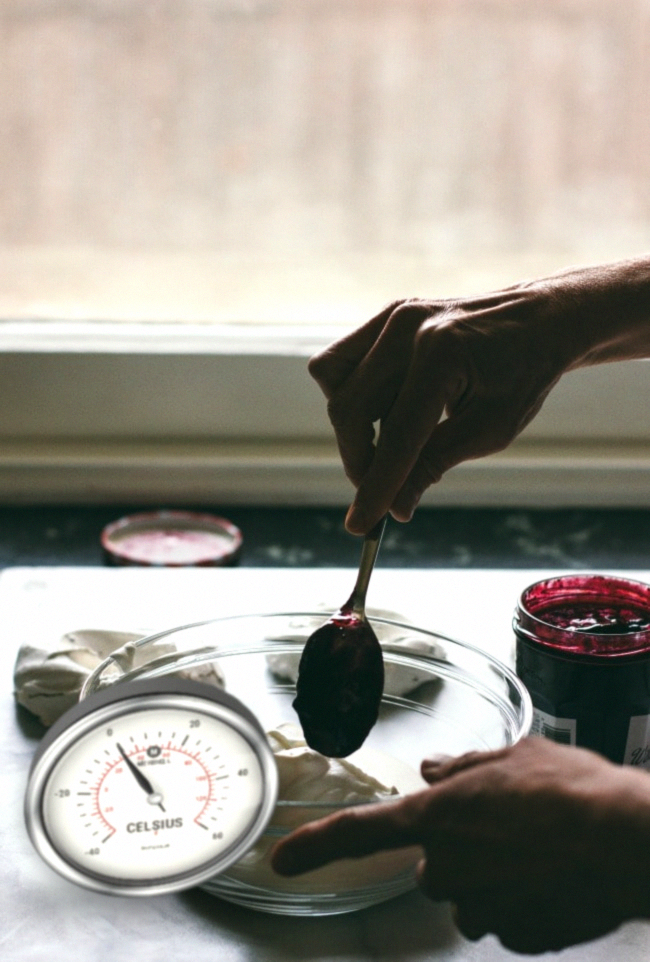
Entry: 0 (°C)
